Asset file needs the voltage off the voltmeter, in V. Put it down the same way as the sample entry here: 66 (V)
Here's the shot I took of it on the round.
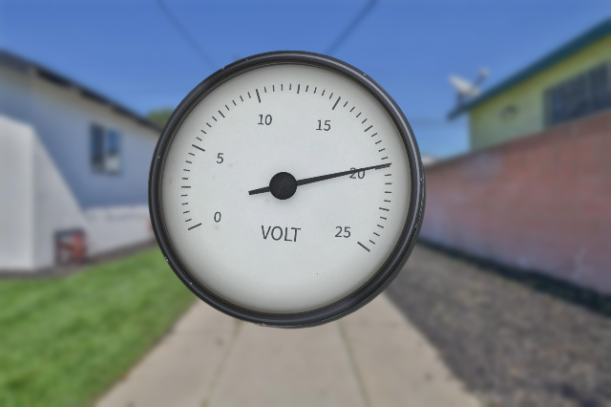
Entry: 20 (V)
